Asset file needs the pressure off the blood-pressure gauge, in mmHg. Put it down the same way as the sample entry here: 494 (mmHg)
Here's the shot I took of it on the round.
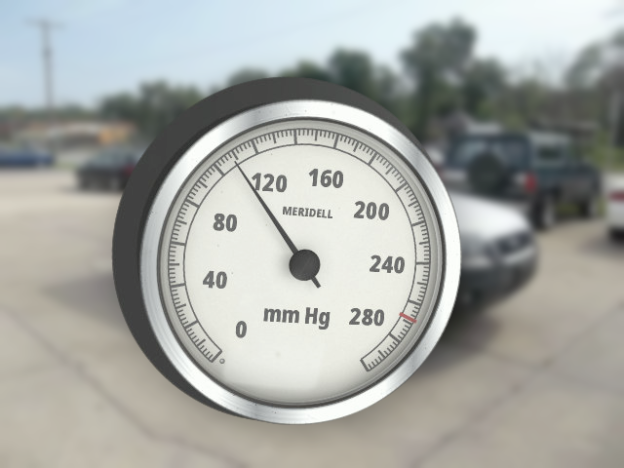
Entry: 108 (mmHg)
